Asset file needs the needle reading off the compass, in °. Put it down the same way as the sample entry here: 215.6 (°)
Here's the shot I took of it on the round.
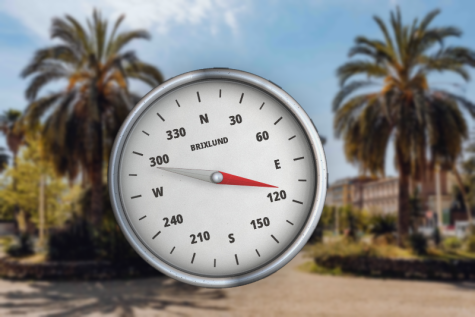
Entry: 112.5 (°)
